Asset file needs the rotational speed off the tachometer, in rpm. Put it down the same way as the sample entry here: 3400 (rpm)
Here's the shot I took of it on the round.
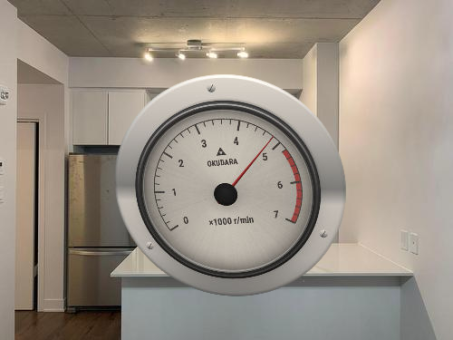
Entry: 4800 (rpm)
